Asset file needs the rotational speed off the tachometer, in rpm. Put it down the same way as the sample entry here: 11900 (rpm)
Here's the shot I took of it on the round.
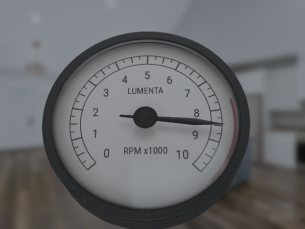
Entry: 8500 (rpm)
